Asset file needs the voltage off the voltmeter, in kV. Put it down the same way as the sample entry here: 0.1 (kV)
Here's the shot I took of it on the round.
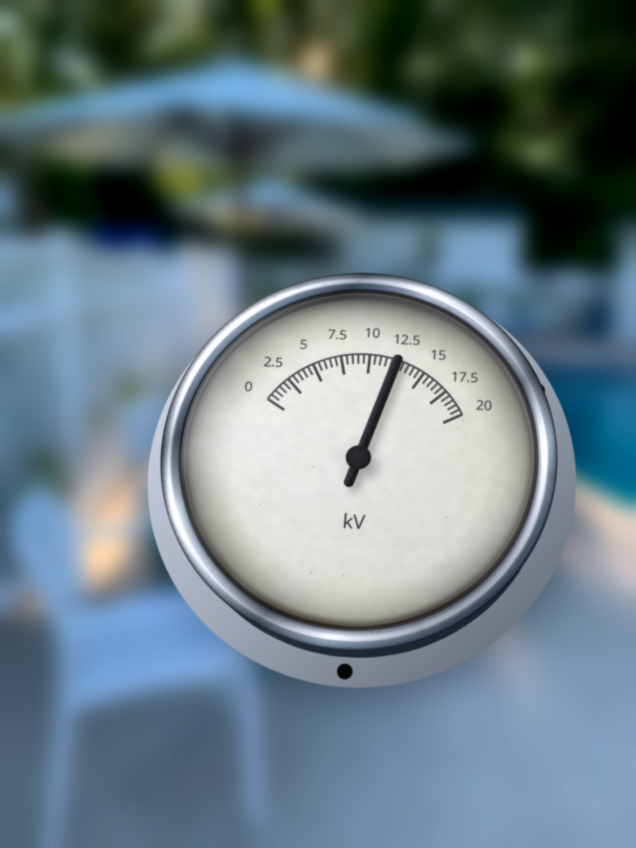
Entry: 12.5 (kV)
